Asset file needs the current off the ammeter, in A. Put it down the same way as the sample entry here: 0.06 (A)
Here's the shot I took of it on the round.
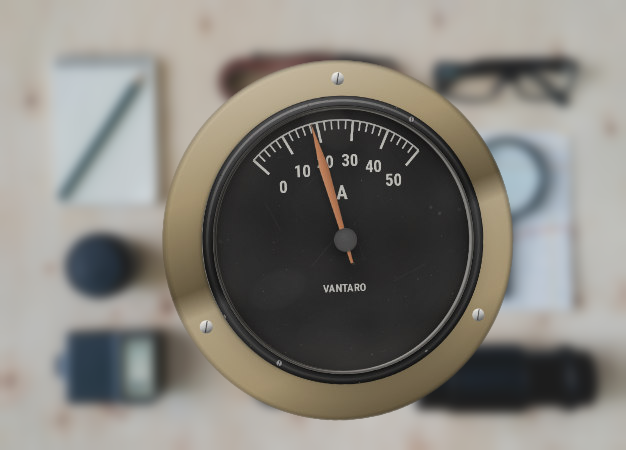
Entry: 18 (A)
